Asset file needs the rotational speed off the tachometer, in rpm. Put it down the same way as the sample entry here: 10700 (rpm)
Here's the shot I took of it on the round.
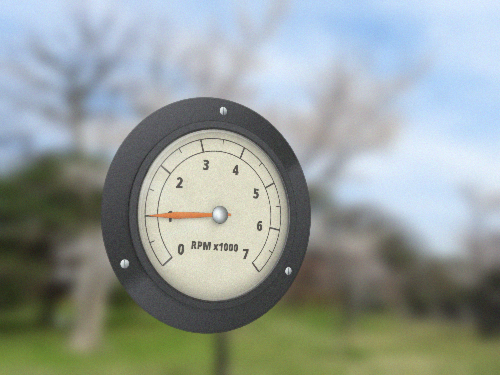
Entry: 1000 (rpm)
